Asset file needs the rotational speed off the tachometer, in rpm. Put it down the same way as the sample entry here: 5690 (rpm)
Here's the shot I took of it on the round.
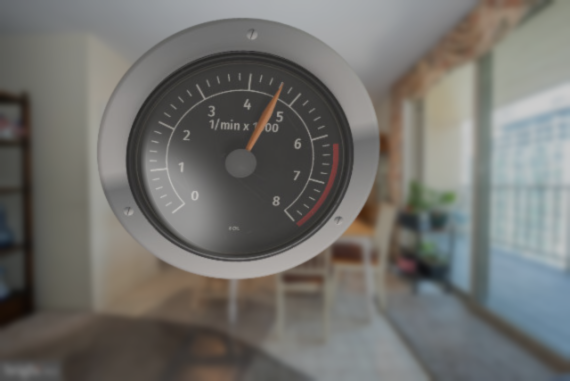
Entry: 4600 (rpm)
